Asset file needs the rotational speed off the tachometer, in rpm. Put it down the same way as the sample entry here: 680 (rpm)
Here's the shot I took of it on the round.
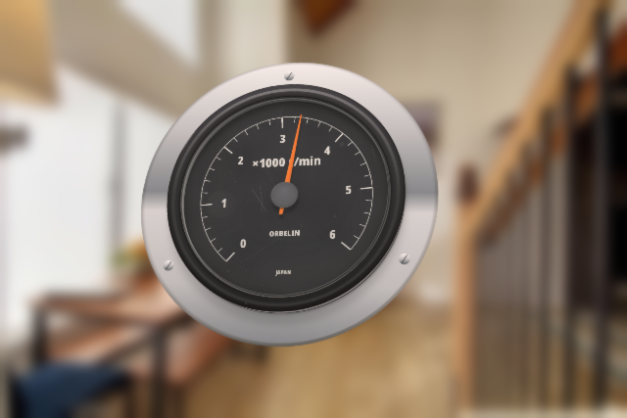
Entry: 3300 (rpm)
